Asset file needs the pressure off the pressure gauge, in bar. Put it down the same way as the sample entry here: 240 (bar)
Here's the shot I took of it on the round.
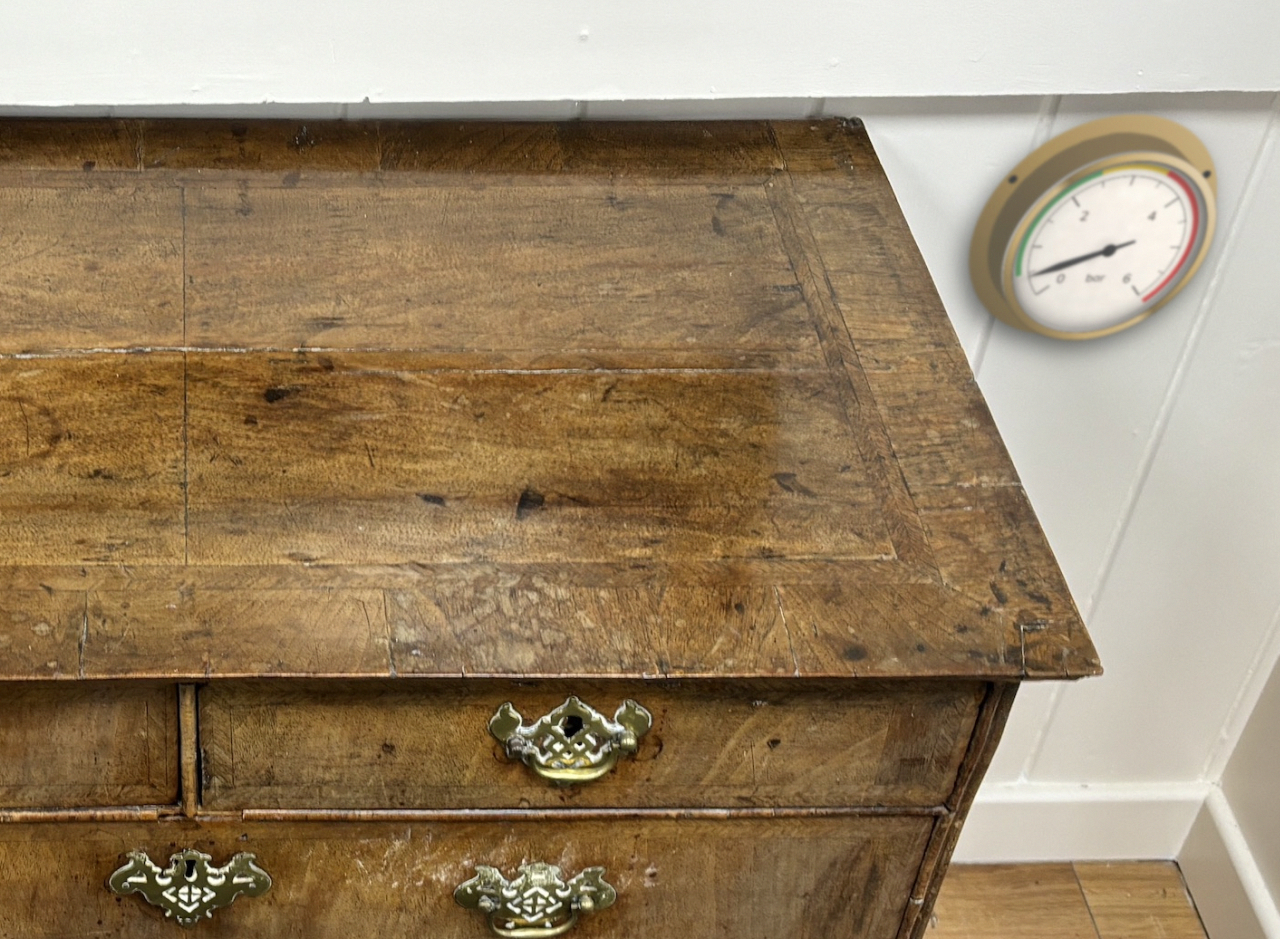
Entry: 0.5 (bar)
